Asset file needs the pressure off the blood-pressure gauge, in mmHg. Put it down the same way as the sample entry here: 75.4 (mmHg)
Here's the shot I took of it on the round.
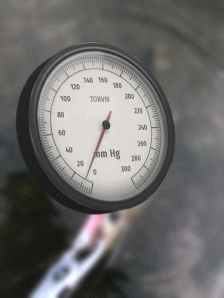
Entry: 10 (mmHg)
